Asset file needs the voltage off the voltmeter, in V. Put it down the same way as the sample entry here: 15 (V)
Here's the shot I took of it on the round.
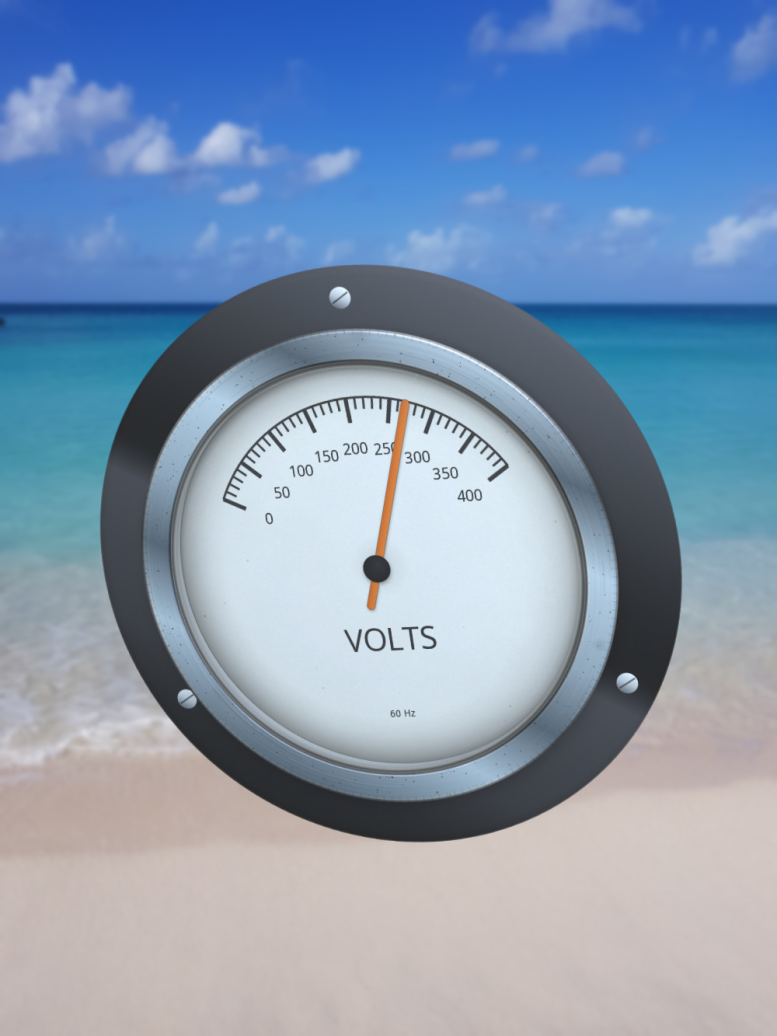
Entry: 270 (V)
